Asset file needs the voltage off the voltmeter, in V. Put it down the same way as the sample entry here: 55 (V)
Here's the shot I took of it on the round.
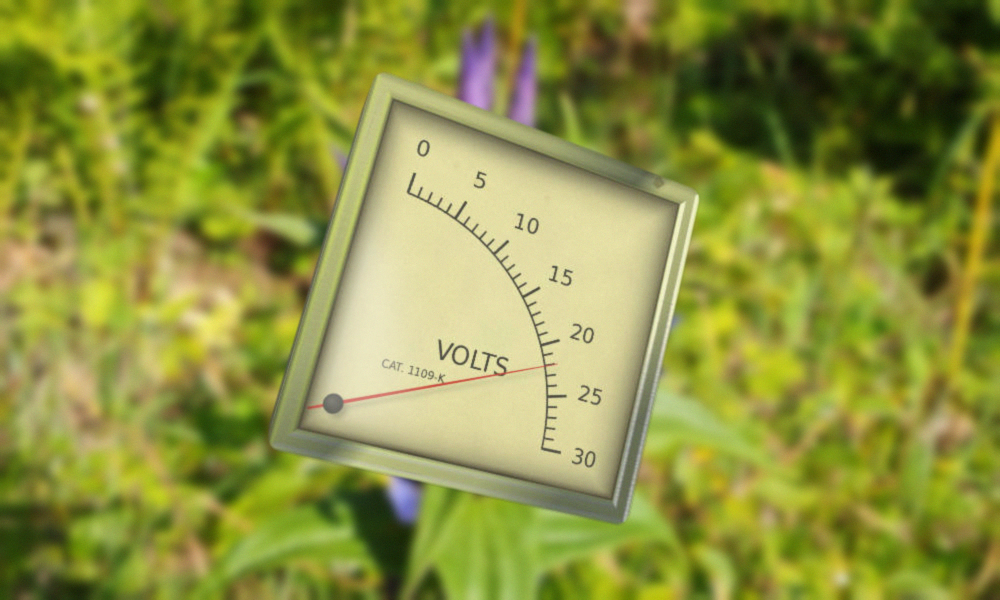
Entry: 22 (V)
